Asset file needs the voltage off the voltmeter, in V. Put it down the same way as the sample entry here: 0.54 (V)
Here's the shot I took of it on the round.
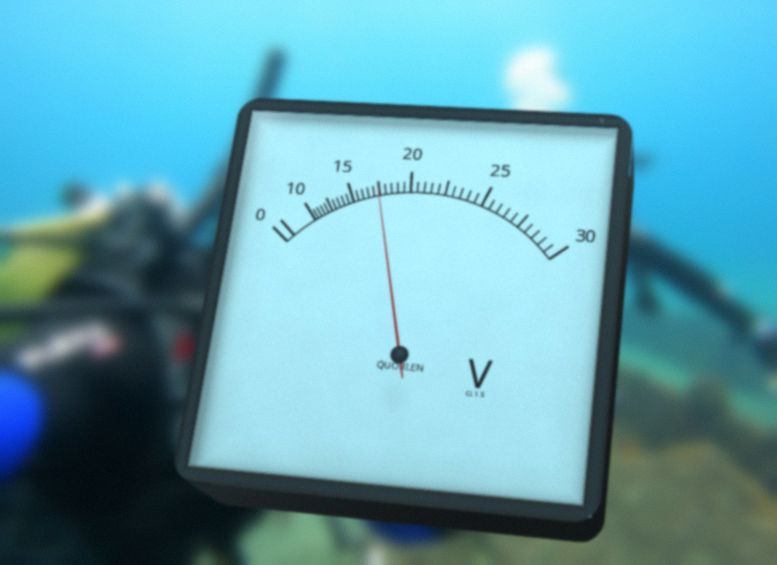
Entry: 17.5 (V)
